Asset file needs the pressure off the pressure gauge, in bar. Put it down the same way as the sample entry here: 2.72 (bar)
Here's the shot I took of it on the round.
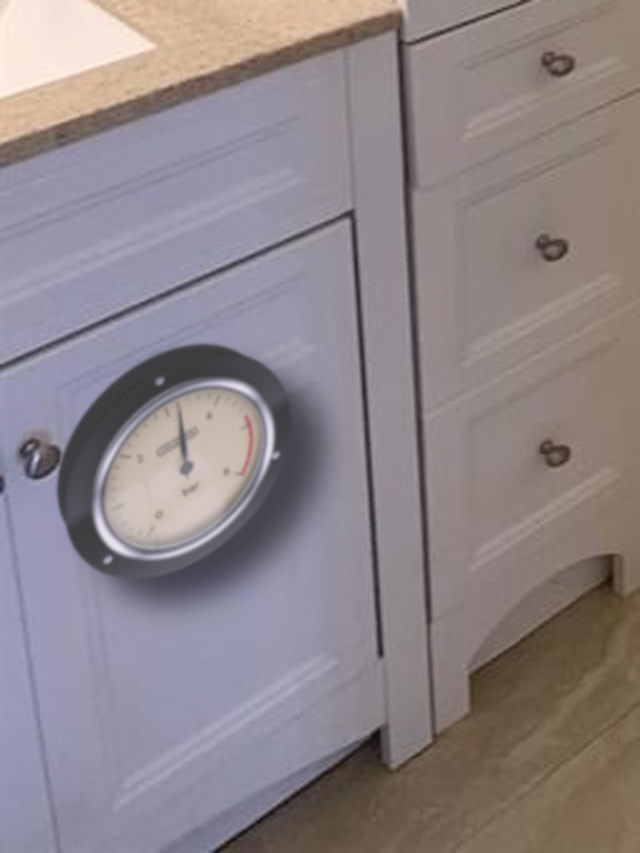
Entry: 3.2 (bar)
